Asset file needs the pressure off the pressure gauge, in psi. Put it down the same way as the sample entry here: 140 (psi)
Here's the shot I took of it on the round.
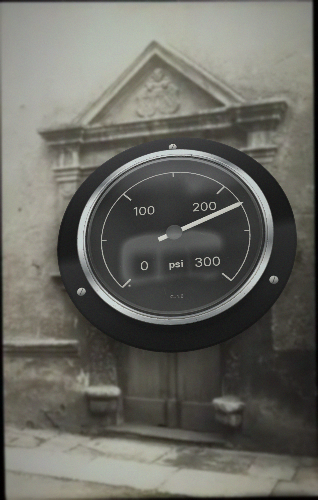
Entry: 225 (psi)
